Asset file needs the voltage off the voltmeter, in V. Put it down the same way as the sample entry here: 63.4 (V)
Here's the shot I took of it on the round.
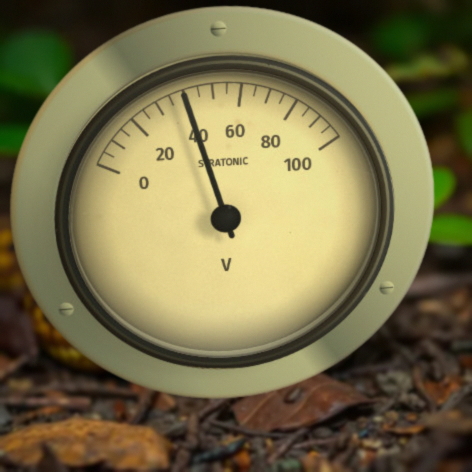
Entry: 40 (V)
